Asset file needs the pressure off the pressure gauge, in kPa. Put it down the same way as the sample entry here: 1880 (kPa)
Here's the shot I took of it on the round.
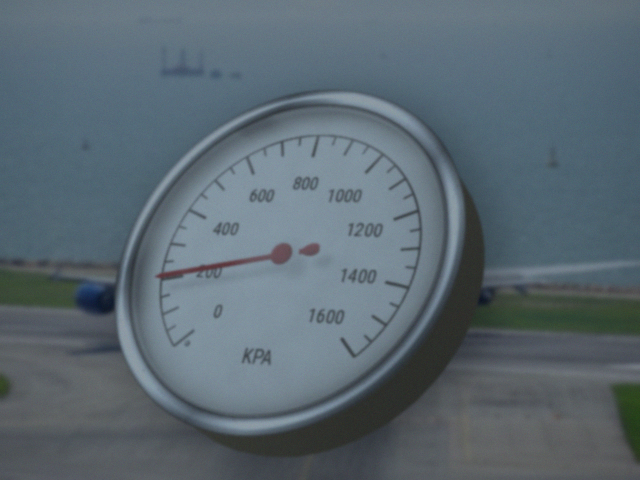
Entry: 200 (kPa)
